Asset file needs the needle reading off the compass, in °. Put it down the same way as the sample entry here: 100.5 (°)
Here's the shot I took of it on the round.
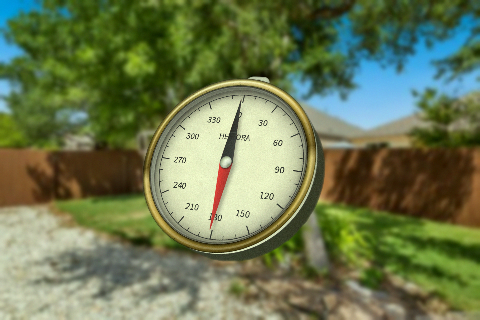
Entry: 180 (°)
